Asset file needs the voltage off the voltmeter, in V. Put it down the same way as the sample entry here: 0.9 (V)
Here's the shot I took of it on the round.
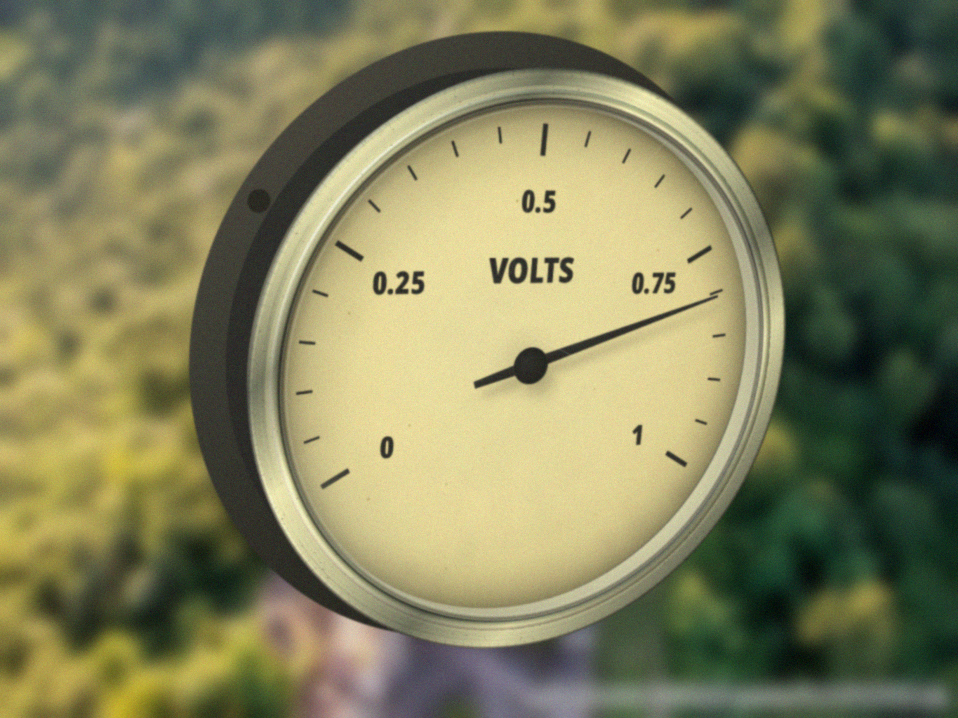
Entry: 0.8 (V)
